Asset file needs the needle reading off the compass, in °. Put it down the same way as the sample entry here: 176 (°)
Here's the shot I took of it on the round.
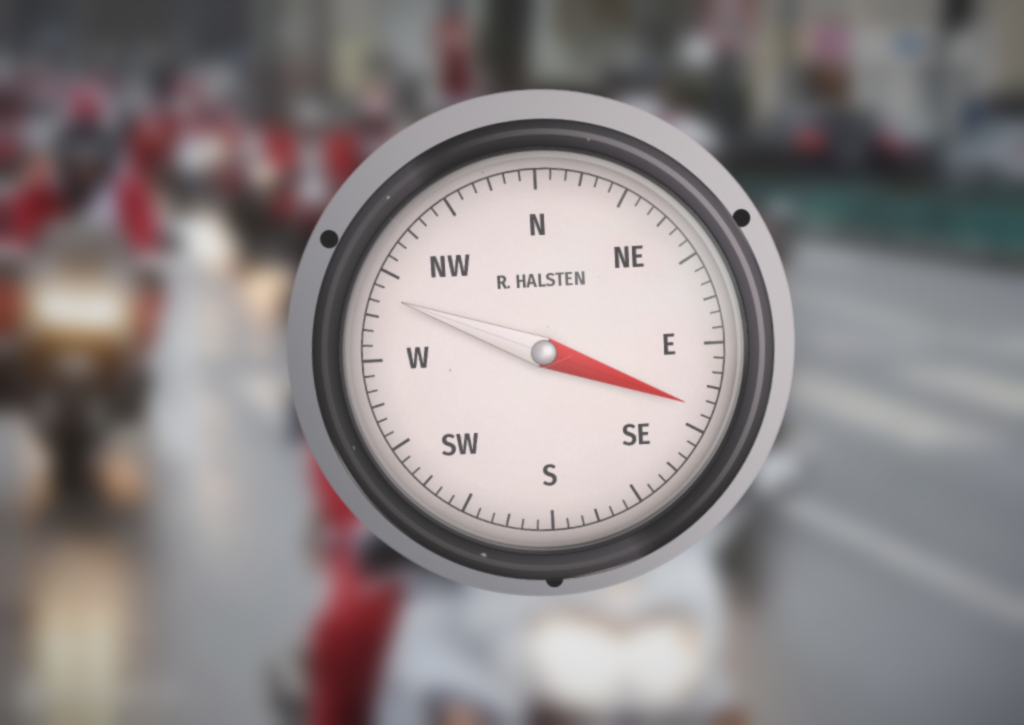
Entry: 112.5 (°)
